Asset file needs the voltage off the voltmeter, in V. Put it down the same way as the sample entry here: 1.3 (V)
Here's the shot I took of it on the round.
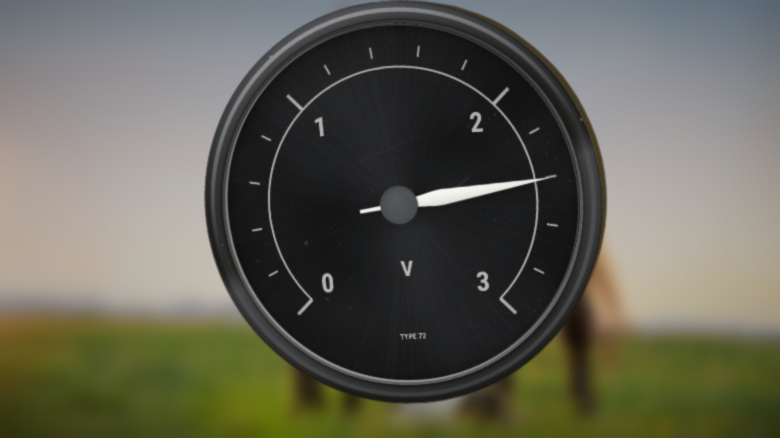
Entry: 2.4 (V)
